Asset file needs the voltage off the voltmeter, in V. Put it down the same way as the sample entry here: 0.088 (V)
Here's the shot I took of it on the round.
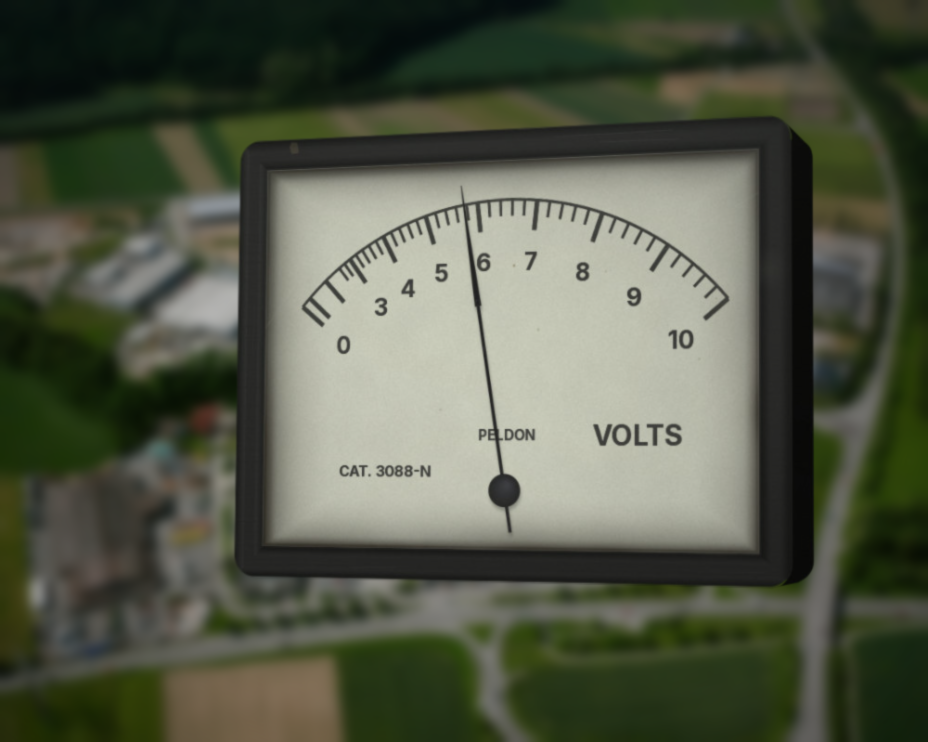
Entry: 5.8 (V)
